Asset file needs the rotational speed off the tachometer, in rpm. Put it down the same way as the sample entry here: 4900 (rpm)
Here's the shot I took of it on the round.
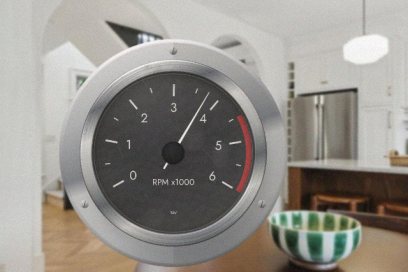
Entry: 3750 (rpm)
